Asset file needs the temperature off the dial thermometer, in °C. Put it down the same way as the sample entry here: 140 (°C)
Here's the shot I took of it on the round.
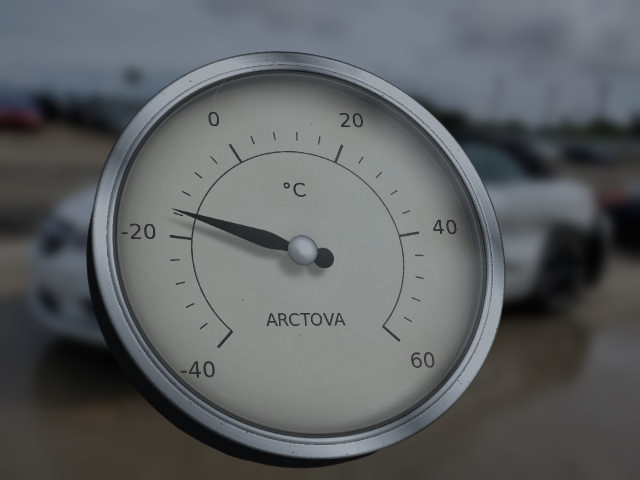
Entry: -16 (°C)
